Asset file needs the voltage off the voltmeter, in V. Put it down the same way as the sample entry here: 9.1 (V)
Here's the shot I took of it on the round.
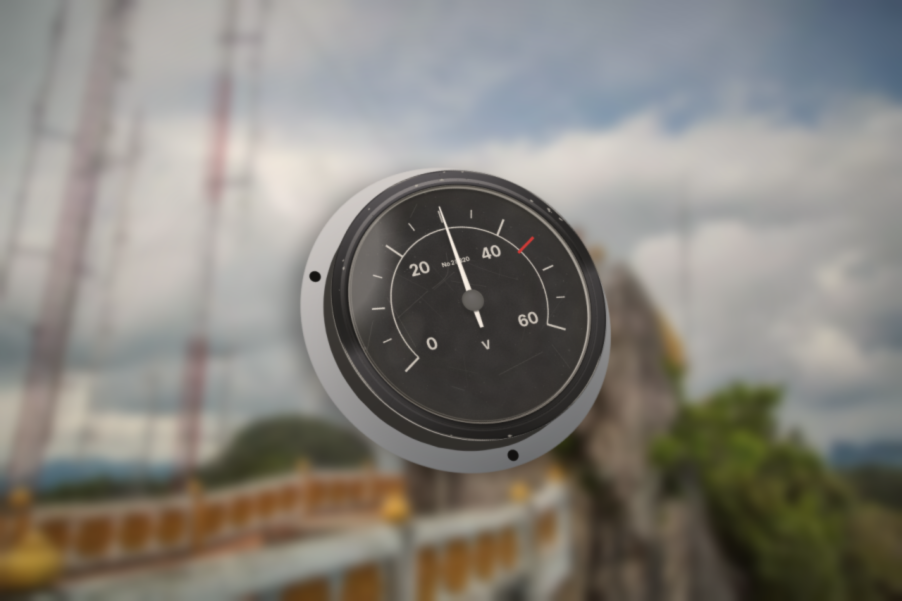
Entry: 30 (V)
